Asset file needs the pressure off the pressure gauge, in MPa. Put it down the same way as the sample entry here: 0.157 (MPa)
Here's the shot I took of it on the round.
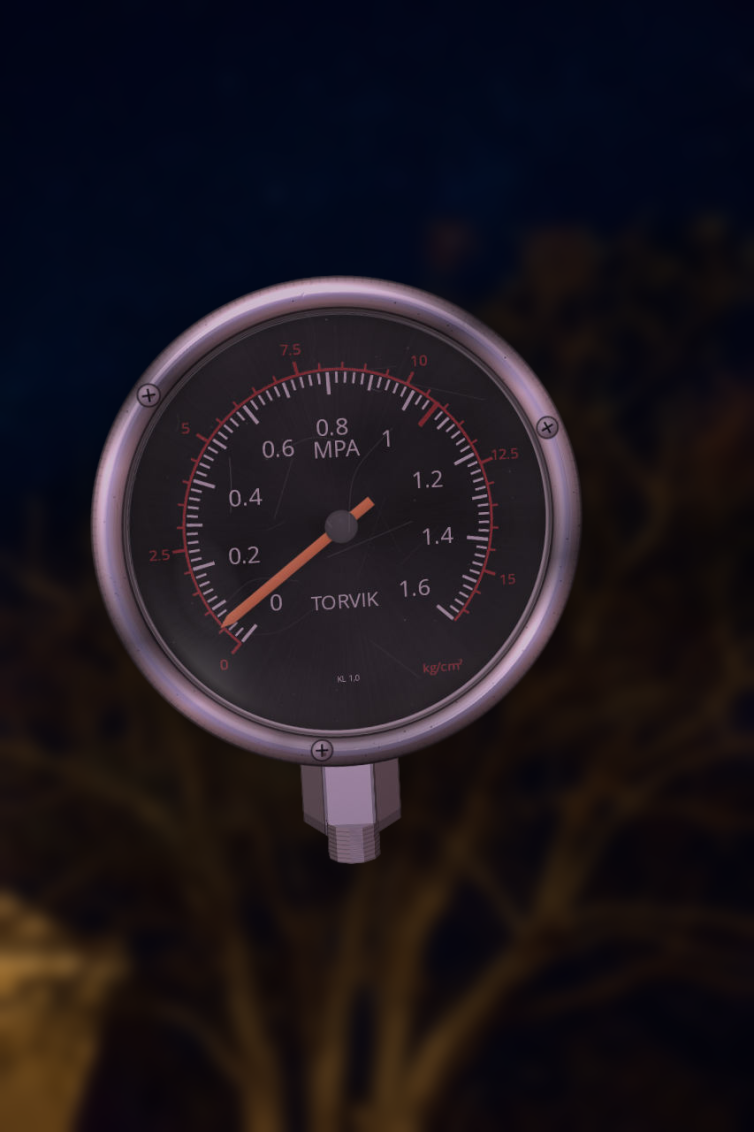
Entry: 0.06 (MPa)
